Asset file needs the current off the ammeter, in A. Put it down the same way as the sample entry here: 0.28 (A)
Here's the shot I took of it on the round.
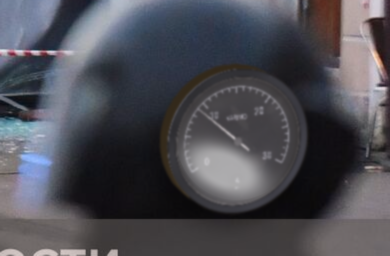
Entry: 9 (A)
